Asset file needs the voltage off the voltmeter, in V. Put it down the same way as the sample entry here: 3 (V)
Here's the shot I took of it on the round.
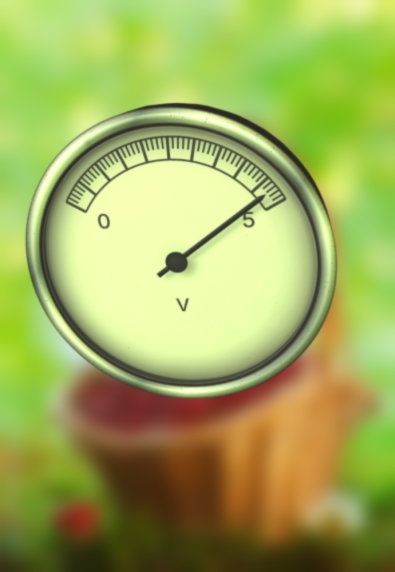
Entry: 4.7 (V)
